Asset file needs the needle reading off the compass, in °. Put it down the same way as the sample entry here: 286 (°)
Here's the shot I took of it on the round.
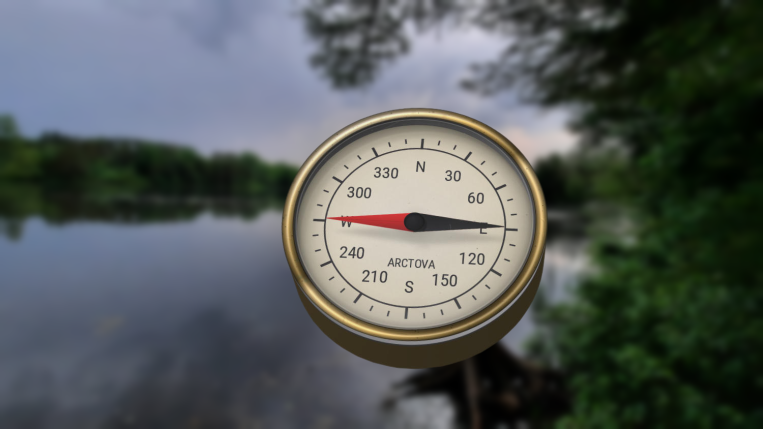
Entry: 270 (°)
